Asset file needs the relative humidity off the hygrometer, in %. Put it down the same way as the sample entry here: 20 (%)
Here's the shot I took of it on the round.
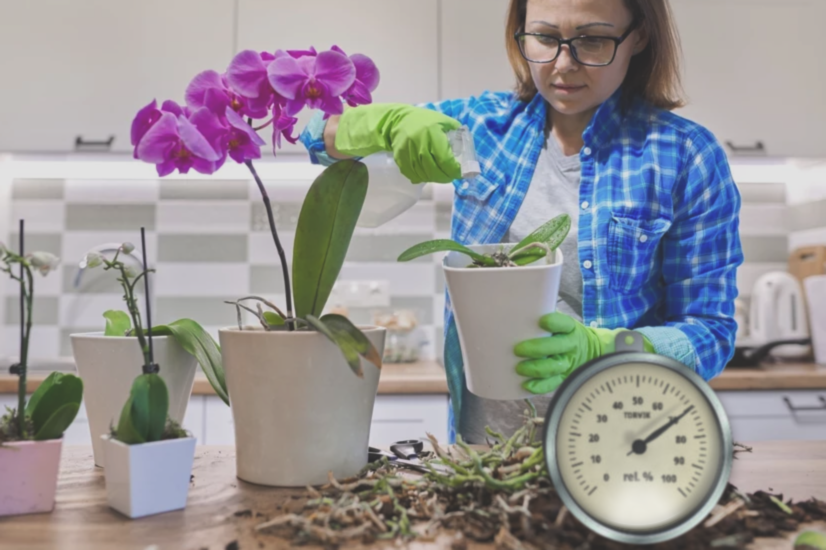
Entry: 70 (%)
